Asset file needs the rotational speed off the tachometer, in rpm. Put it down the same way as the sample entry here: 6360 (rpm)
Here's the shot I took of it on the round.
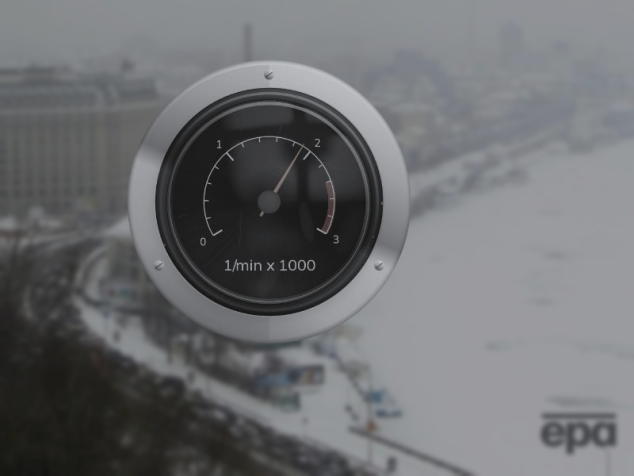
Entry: 1900 (rpm)
